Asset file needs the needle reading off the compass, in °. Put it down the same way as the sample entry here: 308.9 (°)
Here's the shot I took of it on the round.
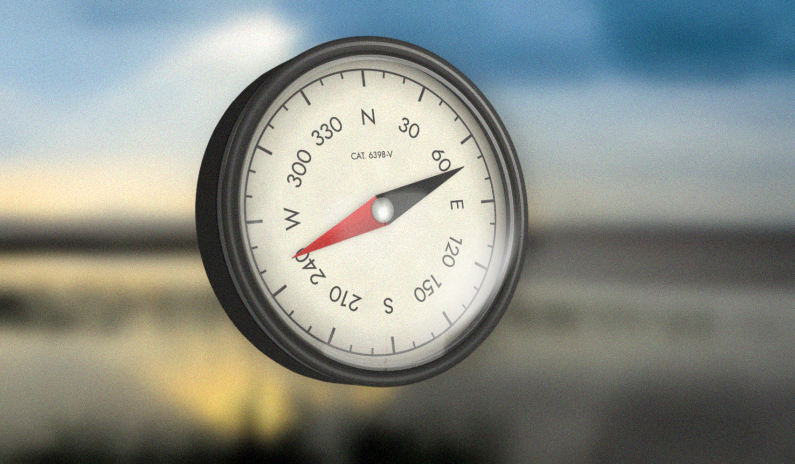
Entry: 250 (°)
